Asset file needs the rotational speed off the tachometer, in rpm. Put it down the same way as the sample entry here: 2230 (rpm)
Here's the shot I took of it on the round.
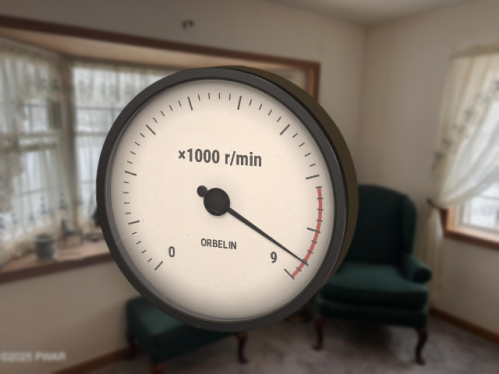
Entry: 8600 (rpm)
